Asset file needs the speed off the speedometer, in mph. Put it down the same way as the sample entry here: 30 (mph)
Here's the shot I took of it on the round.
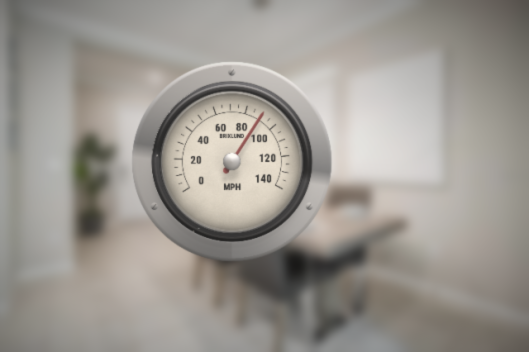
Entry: 90 (mph)
